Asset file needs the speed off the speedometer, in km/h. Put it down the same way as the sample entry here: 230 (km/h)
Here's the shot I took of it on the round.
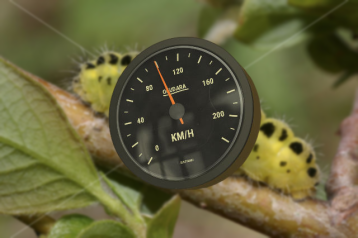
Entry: 100 (km/h)
